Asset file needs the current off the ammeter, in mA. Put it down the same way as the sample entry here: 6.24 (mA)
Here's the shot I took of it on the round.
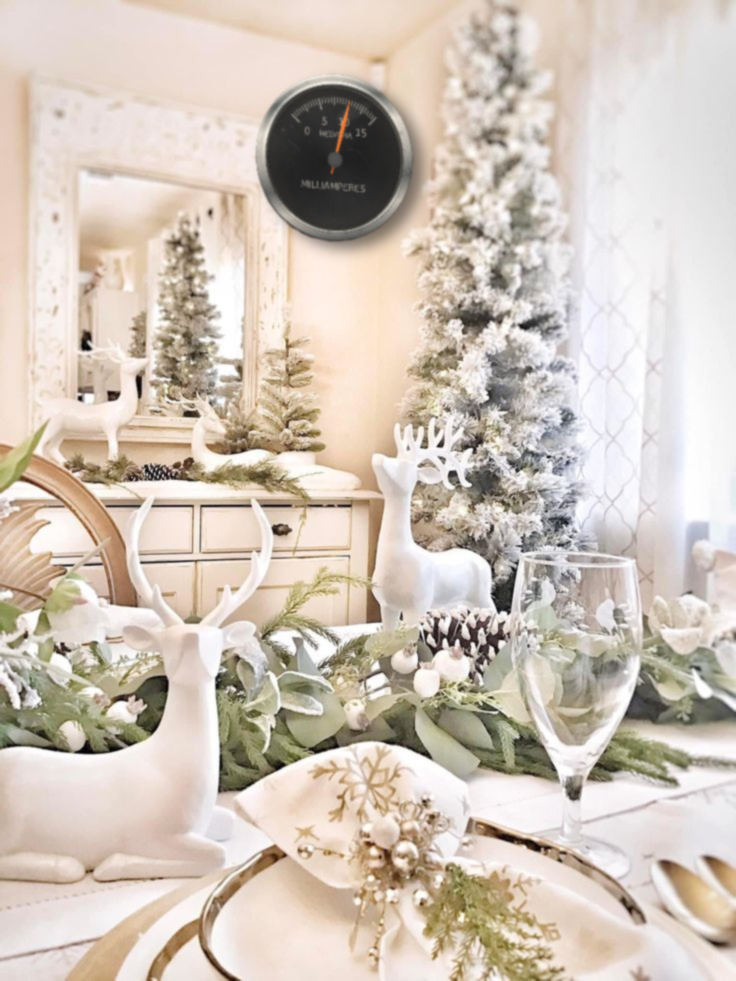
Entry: 10 (mA)
